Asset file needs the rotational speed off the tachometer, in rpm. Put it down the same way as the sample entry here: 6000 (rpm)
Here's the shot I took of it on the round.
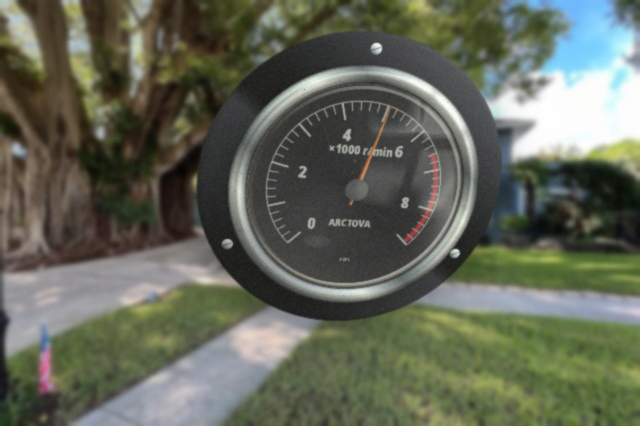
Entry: 5000 (rpm)
